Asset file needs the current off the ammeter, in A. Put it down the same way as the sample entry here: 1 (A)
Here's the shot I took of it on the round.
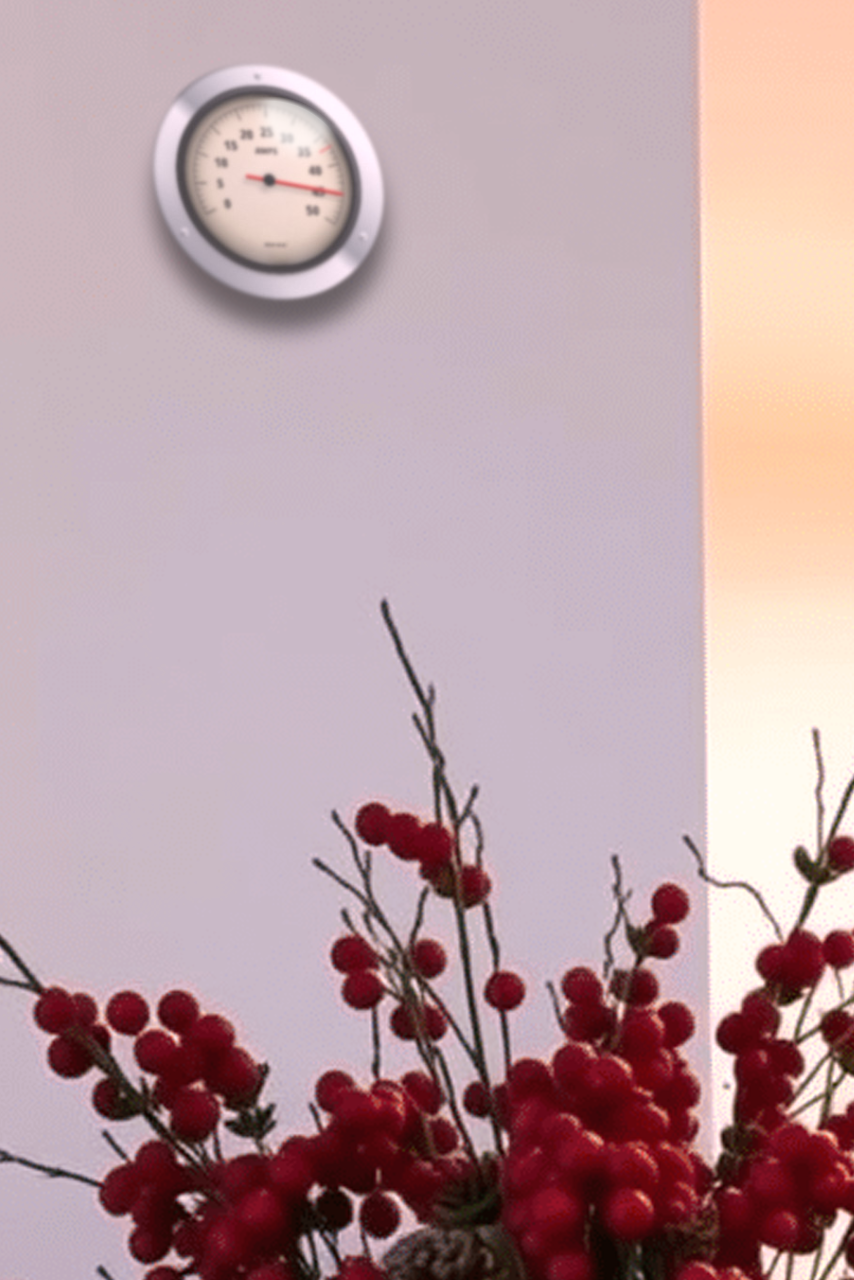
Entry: 45 (A)
